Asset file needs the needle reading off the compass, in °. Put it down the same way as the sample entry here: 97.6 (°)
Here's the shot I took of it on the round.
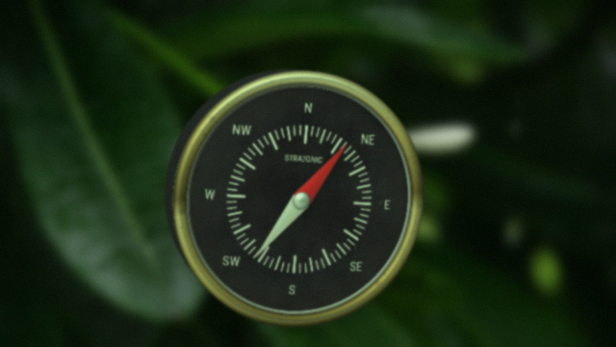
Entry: 35 (°)
